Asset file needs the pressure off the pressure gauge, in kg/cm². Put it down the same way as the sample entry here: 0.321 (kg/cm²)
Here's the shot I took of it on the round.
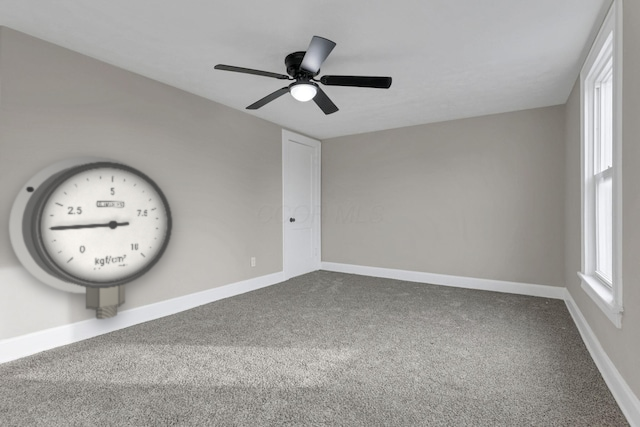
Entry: 1.5 (kg/cm²)
